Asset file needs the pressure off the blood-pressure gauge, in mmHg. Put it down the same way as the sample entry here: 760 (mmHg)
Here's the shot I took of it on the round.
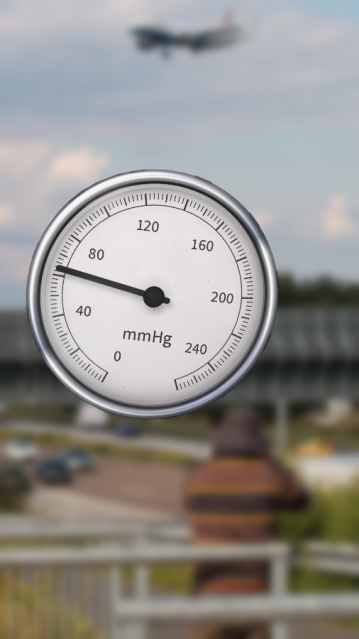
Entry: 64 (mmHg)
